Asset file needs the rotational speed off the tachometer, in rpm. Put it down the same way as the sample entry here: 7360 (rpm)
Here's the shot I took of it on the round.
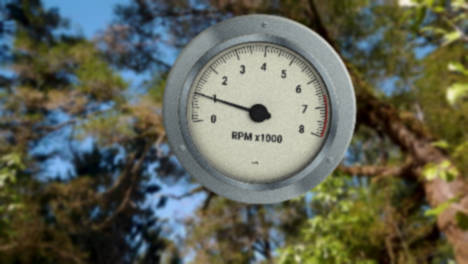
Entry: 1000 (rpm)
